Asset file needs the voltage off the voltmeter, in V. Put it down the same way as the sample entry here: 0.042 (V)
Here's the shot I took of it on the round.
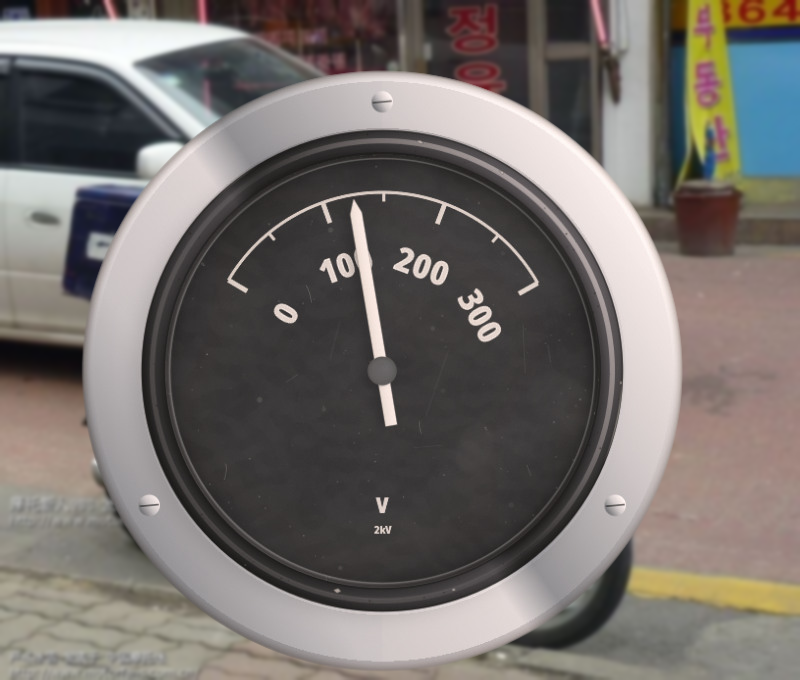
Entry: 125 (V)
